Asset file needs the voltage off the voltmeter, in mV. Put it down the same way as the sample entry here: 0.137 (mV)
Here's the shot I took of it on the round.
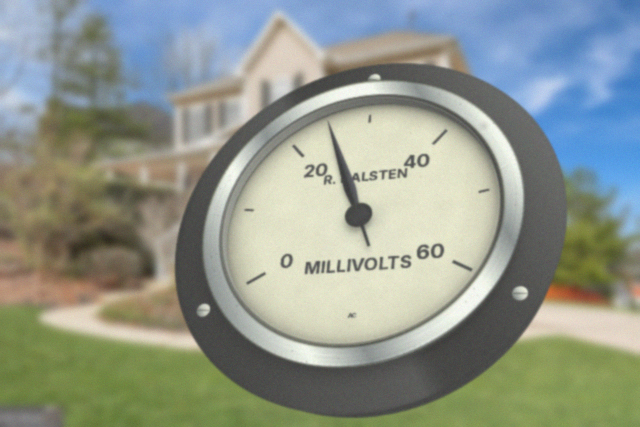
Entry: 25 (mV)
